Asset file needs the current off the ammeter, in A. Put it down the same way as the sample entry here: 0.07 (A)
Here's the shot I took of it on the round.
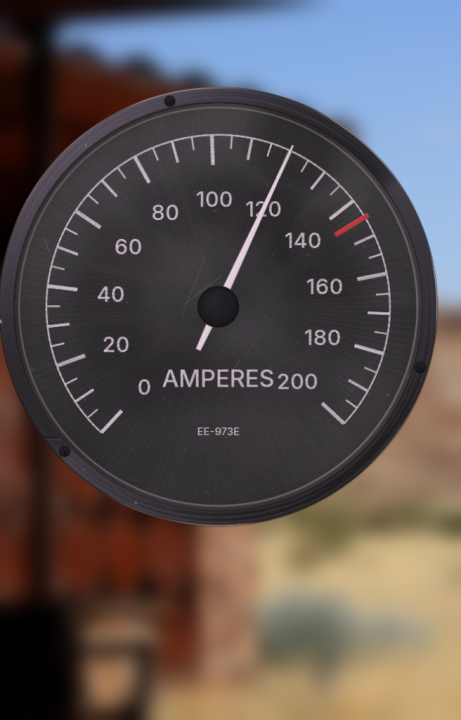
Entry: 120 (A)
